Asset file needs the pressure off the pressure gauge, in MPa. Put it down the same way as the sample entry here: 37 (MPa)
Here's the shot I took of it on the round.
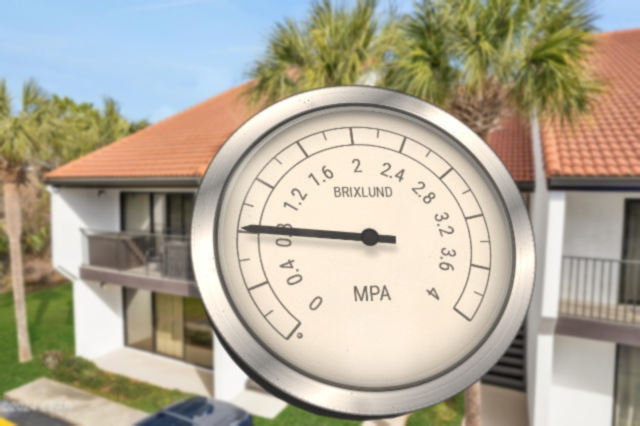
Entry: 0.8 (MPa)
